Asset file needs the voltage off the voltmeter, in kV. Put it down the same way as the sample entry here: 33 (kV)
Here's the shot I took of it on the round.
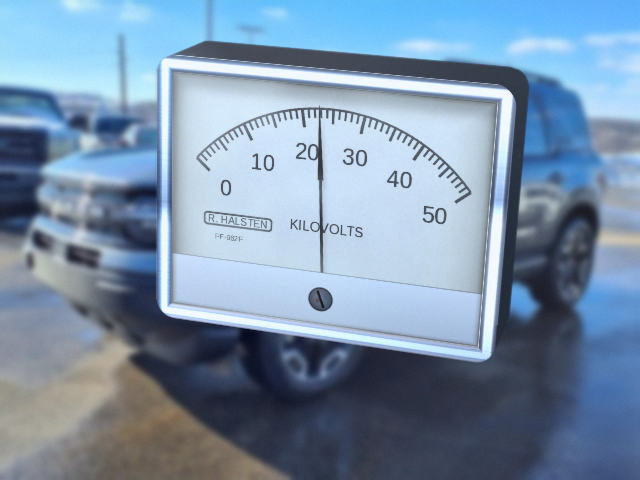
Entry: 23 (kV)
